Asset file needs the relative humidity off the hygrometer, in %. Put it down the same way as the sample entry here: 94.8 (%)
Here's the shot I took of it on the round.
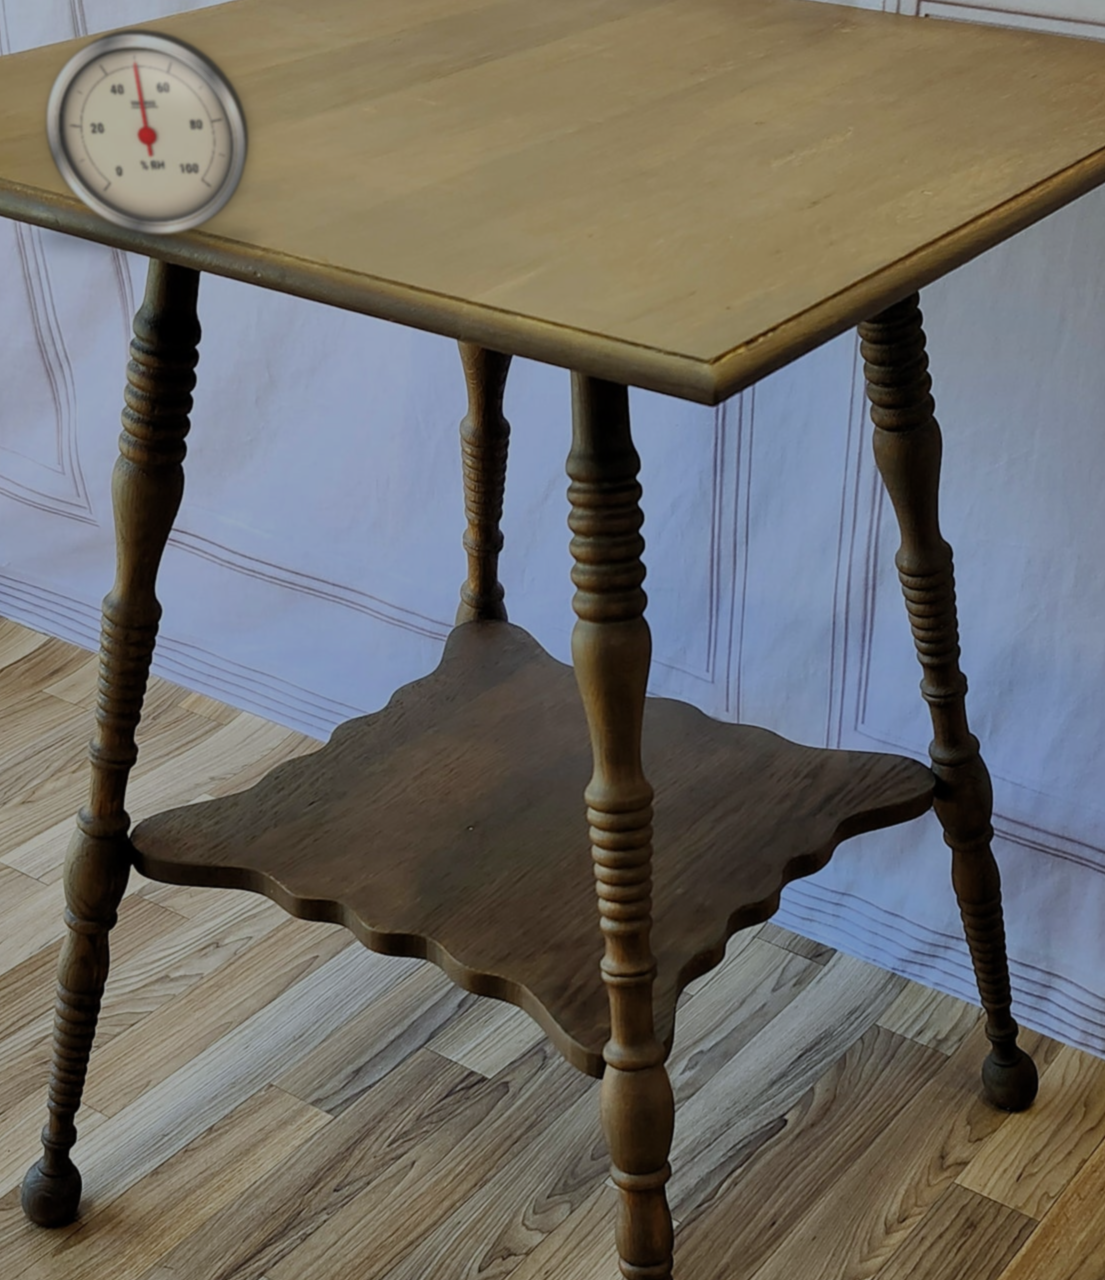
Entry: 50 (%)
